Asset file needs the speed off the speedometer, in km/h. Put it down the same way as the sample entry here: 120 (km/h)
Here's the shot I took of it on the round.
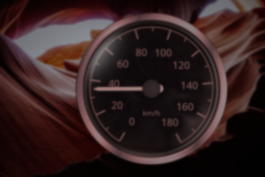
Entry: 35 (km/h)
